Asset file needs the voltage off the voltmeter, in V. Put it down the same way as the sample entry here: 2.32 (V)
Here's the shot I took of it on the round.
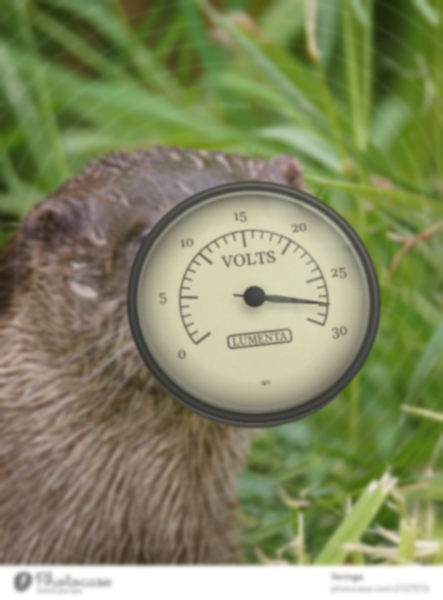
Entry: 28 (V)
